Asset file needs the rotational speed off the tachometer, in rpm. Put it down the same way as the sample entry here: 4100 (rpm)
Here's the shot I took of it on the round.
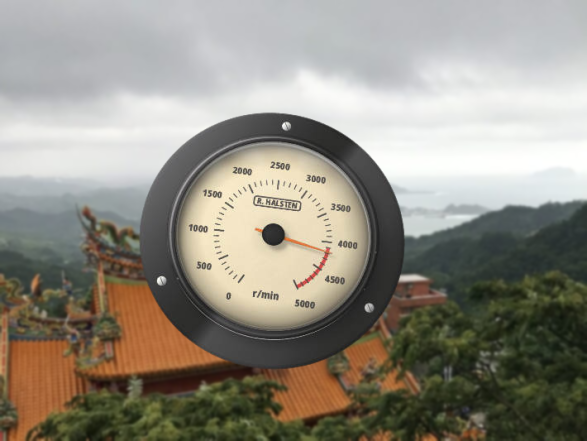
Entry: 4200 (rpm)
